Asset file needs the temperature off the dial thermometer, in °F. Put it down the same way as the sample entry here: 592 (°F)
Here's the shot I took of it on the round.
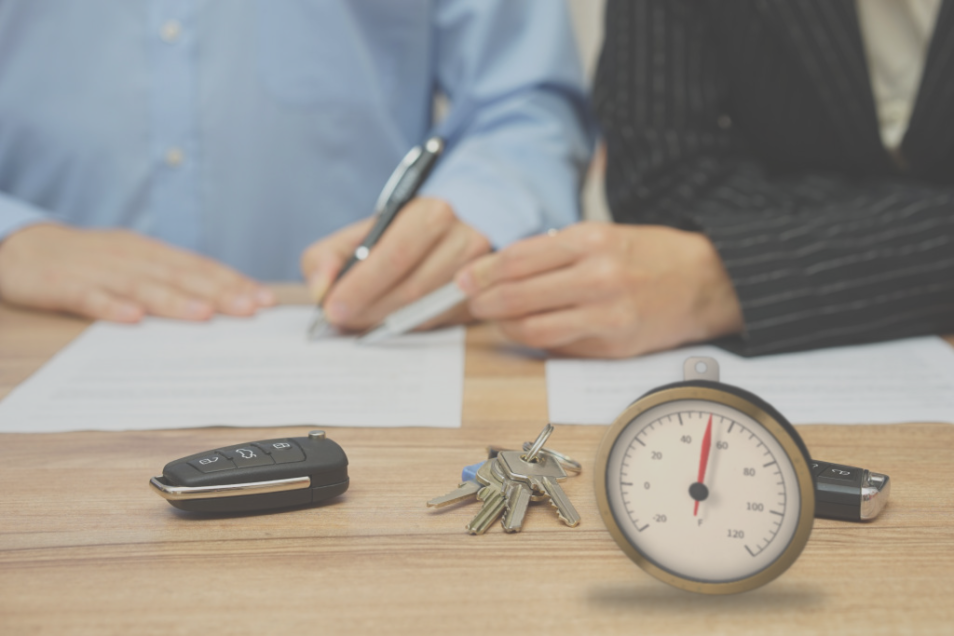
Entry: 52 (°F)
